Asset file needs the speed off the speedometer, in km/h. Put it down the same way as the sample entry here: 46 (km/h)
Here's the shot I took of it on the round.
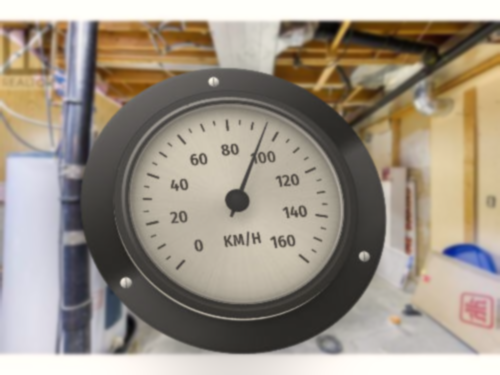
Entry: 95 (km/h)
